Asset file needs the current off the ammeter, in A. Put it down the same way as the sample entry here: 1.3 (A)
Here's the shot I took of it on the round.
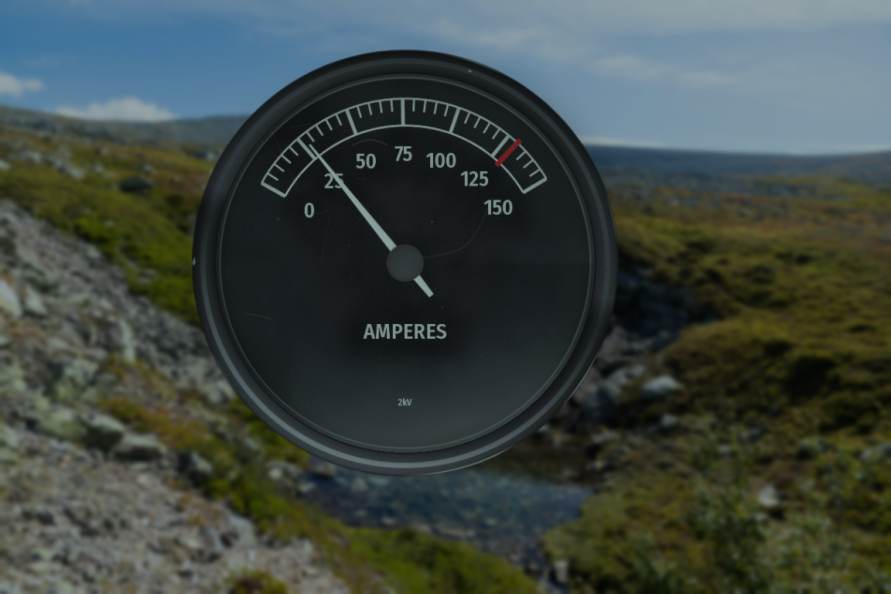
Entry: 27.5 (A)
